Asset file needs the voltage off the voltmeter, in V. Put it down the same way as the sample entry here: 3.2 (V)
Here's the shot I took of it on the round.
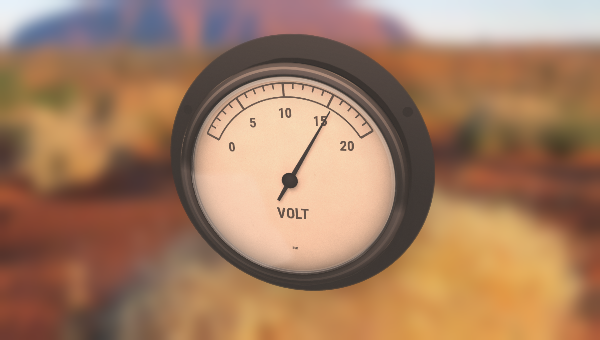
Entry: 15.5 (V)
